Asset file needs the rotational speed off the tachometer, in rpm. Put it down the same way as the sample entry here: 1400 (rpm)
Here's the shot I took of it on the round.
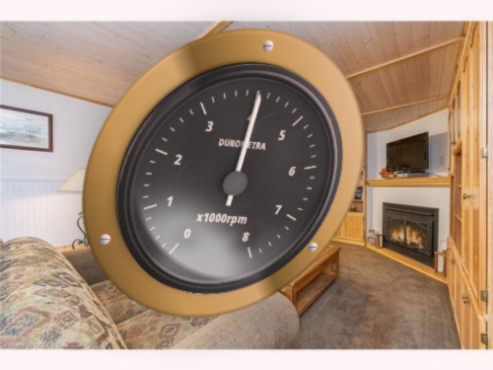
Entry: 4000 (rpm)
